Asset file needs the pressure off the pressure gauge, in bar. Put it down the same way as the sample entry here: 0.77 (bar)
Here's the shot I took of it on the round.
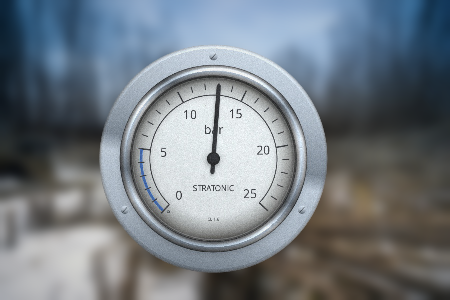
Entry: 13 (bar)
